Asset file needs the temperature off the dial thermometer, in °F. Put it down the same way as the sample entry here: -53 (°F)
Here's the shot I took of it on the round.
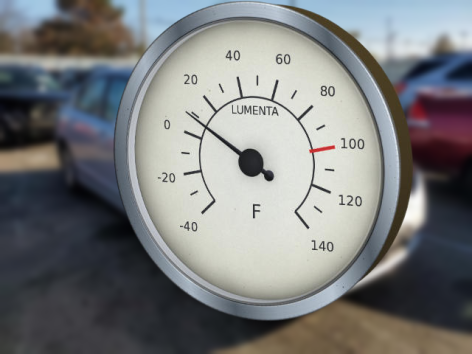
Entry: 10 (°F)
